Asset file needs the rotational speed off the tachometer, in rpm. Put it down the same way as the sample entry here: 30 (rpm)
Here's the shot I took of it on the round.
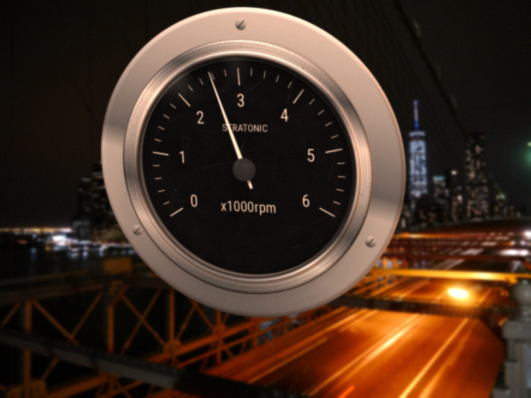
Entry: 2600 (rpm)
